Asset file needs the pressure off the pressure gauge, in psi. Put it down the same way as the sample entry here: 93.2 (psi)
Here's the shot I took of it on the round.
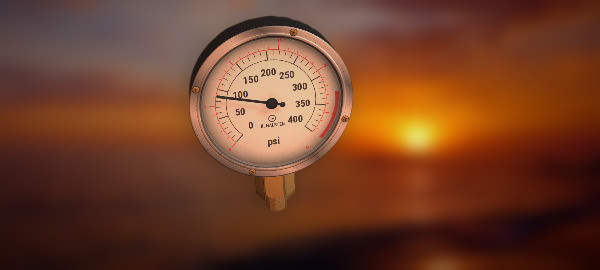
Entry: 90 (psi)
